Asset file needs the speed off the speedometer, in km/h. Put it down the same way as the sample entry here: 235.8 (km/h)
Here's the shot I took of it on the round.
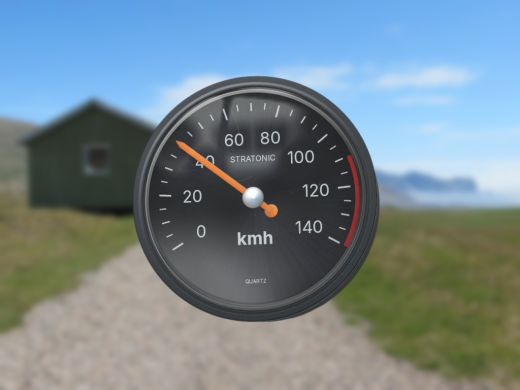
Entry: 40 (km/h)
